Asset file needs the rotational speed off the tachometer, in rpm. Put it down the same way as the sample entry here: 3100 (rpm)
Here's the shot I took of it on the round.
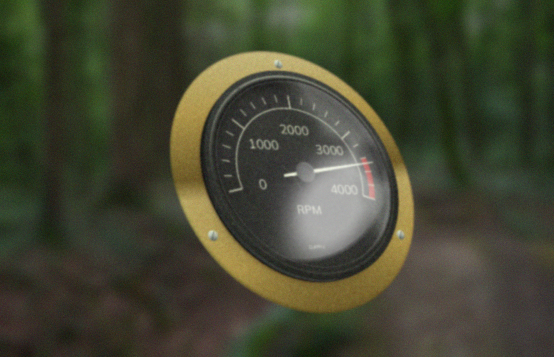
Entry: 3500 (rpm)
